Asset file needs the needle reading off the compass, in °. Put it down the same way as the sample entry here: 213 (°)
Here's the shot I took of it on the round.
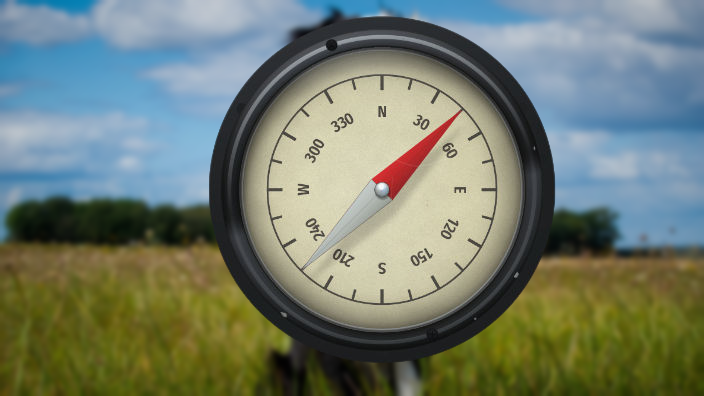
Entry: 45 (°)
